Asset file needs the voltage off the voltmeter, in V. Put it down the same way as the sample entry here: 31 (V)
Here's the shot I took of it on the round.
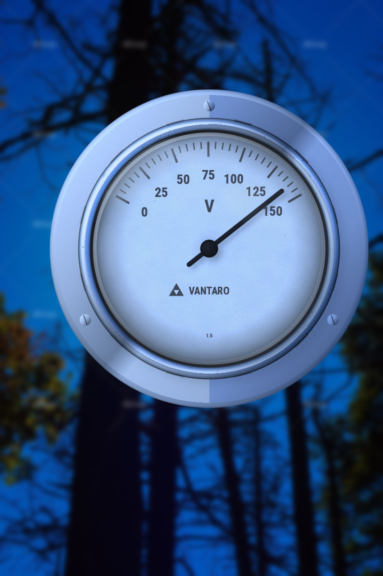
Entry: 140 (V)
